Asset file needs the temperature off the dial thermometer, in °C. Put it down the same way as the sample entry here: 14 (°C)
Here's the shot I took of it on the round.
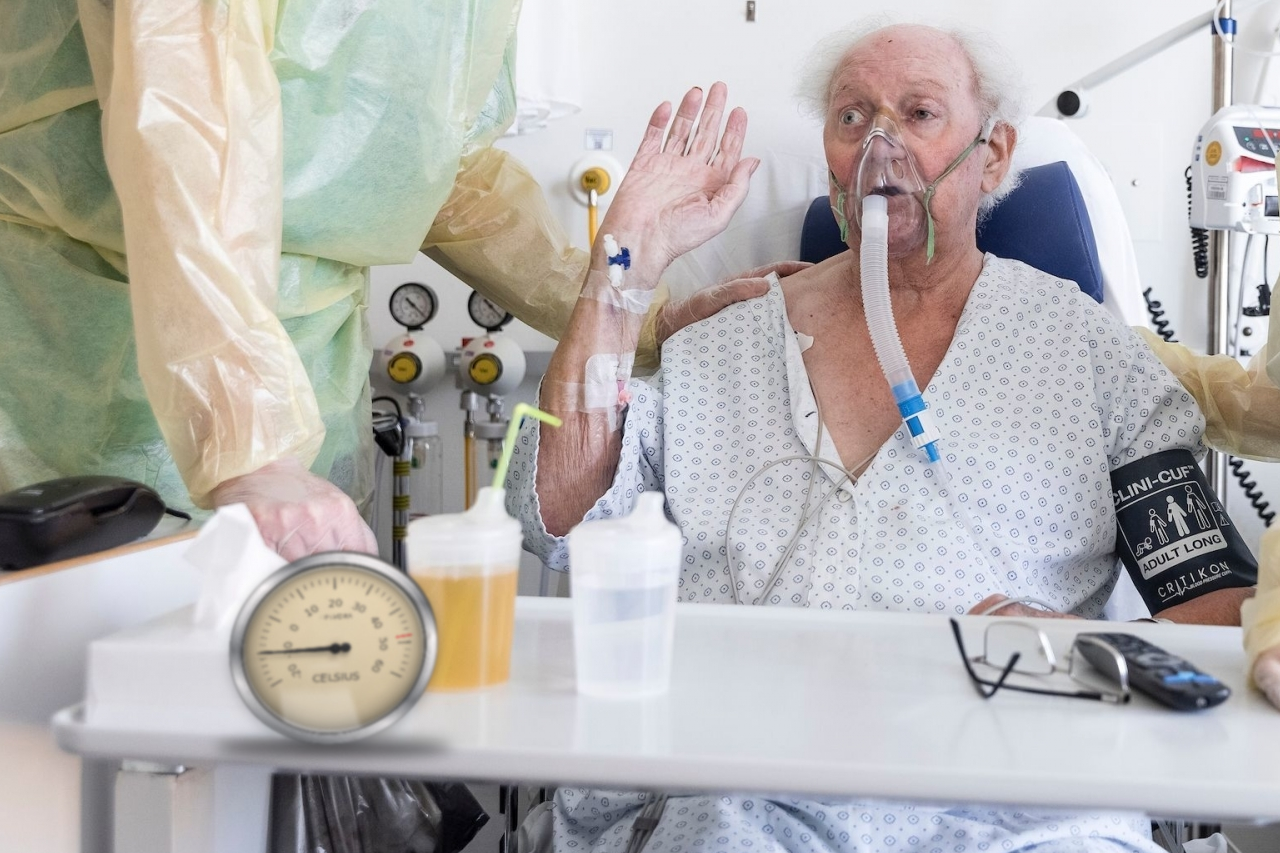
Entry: -10 (°C)
